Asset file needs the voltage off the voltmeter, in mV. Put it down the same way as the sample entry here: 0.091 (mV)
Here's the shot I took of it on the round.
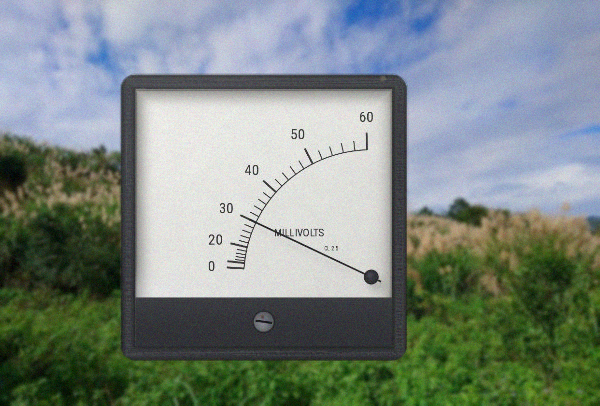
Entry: 30 (mV)
